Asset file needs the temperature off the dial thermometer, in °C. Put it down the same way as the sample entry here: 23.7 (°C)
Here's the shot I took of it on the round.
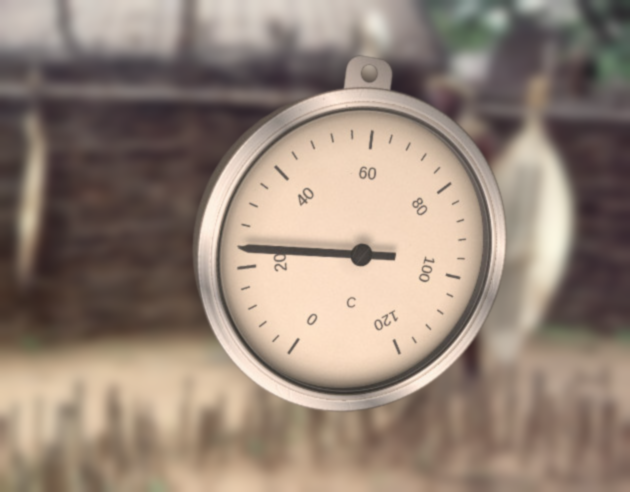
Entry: 24 (°C)
